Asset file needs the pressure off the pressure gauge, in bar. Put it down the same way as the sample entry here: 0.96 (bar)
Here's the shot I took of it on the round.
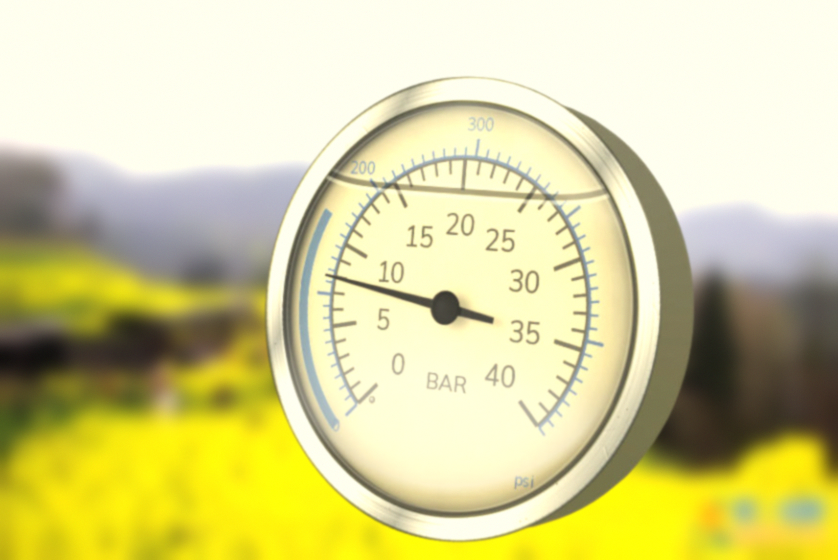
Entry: 8 (bar)
